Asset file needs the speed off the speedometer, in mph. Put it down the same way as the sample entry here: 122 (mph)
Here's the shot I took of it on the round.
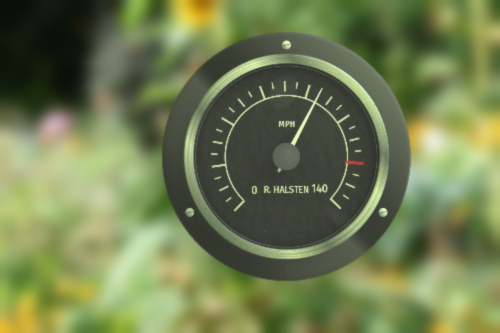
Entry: 85 (mph)
